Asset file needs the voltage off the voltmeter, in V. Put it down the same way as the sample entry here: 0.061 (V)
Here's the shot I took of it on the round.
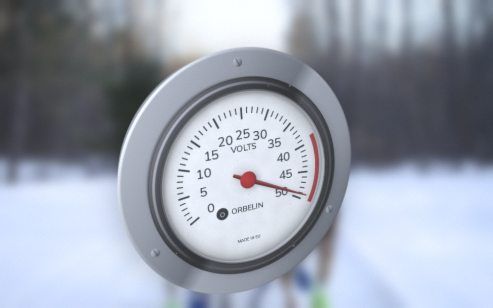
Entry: 49 (V)
